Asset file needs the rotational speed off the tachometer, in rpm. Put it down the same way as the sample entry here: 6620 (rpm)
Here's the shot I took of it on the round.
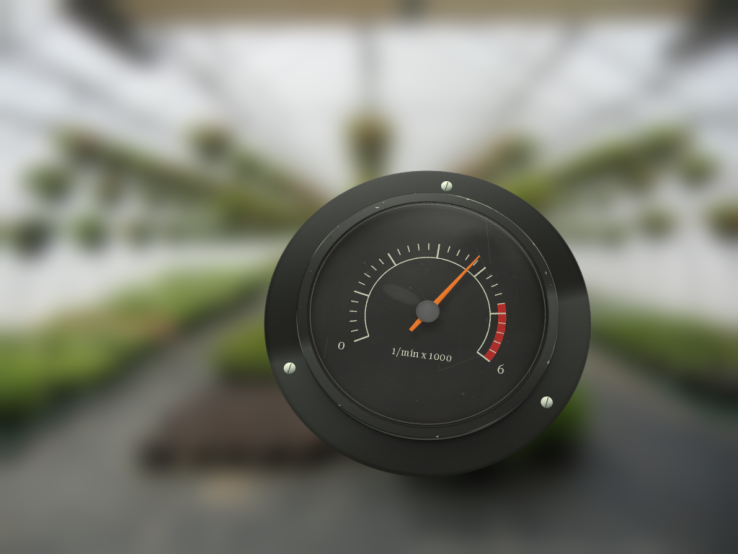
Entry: 3800 (rpm)
